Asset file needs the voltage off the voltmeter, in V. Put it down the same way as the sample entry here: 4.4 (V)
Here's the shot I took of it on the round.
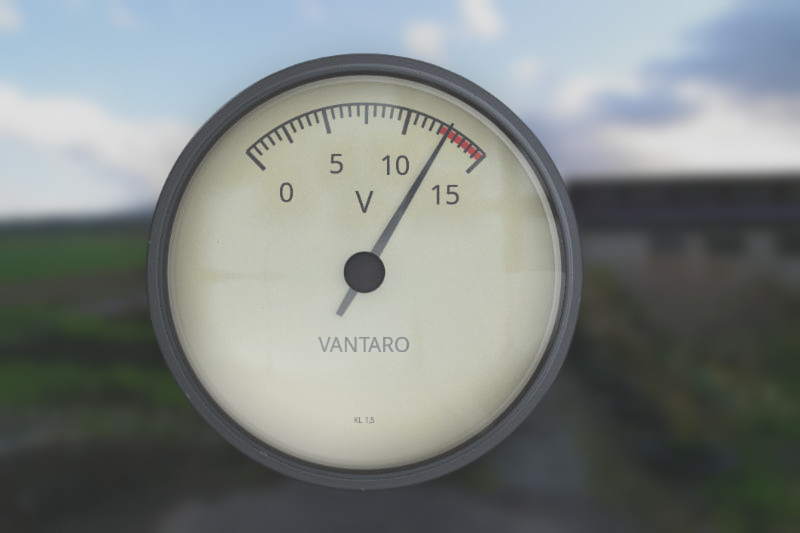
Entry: 12.5 (V)
